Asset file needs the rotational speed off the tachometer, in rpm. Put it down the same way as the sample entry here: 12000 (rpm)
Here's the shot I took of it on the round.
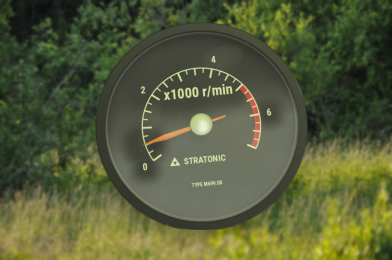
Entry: 500 (rpm)
